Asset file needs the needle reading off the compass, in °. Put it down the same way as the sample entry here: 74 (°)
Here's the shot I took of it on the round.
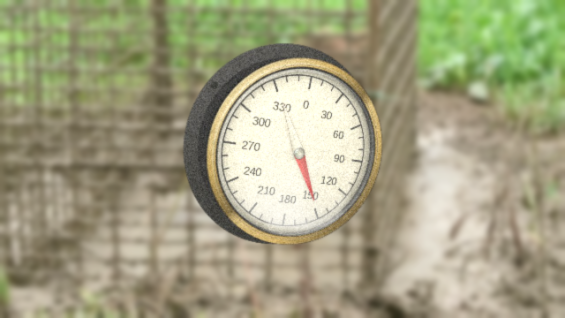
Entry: 150 (°)
